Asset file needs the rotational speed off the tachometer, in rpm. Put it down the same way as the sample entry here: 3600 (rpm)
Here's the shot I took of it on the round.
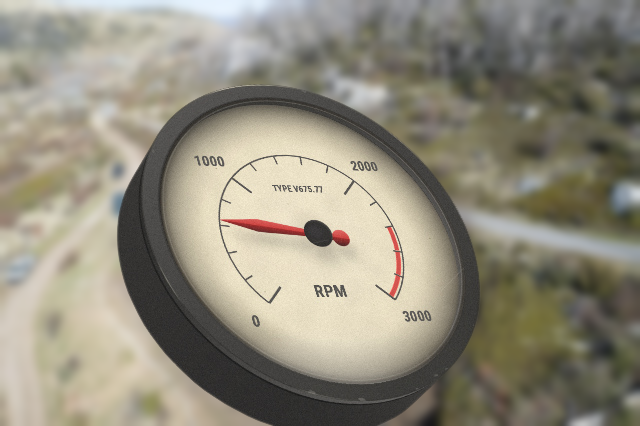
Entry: 600 (rpm)
